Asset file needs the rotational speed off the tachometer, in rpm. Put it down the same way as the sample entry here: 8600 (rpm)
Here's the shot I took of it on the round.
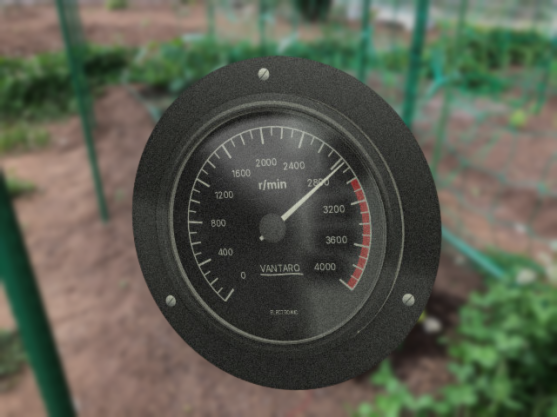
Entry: 2850 (rpm)
